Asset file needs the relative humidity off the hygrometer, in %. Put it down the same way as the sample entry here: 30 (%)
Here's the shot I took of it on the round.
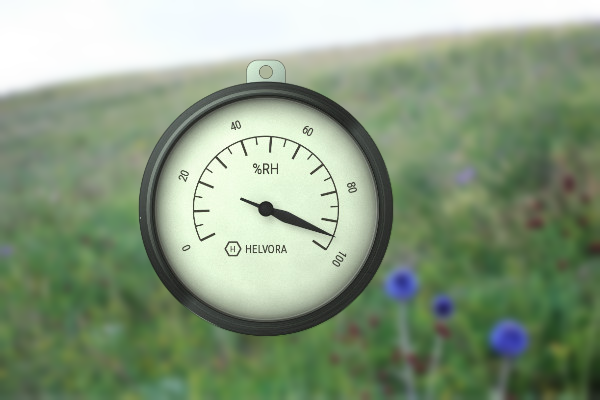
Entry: 95 (%)
